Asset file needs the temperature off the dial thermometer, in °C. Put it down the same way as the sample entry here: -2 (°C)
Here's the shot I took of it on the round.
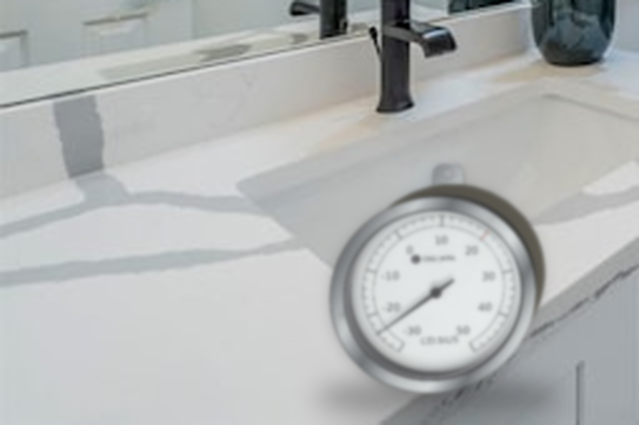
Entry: -24 (°C)
